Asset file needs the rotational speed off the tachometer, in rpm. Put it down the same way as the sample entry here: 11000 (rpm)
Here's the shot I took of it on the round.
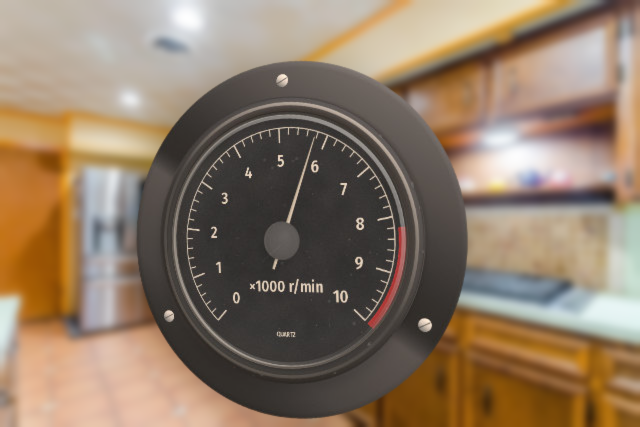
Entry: 5800 (rpm)
